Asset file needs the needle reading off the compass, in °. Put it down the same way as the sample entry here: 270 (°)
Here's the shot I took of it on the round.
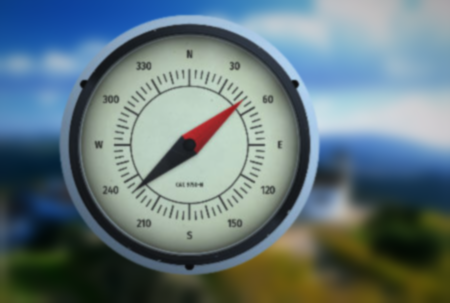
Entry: 50 (°)
